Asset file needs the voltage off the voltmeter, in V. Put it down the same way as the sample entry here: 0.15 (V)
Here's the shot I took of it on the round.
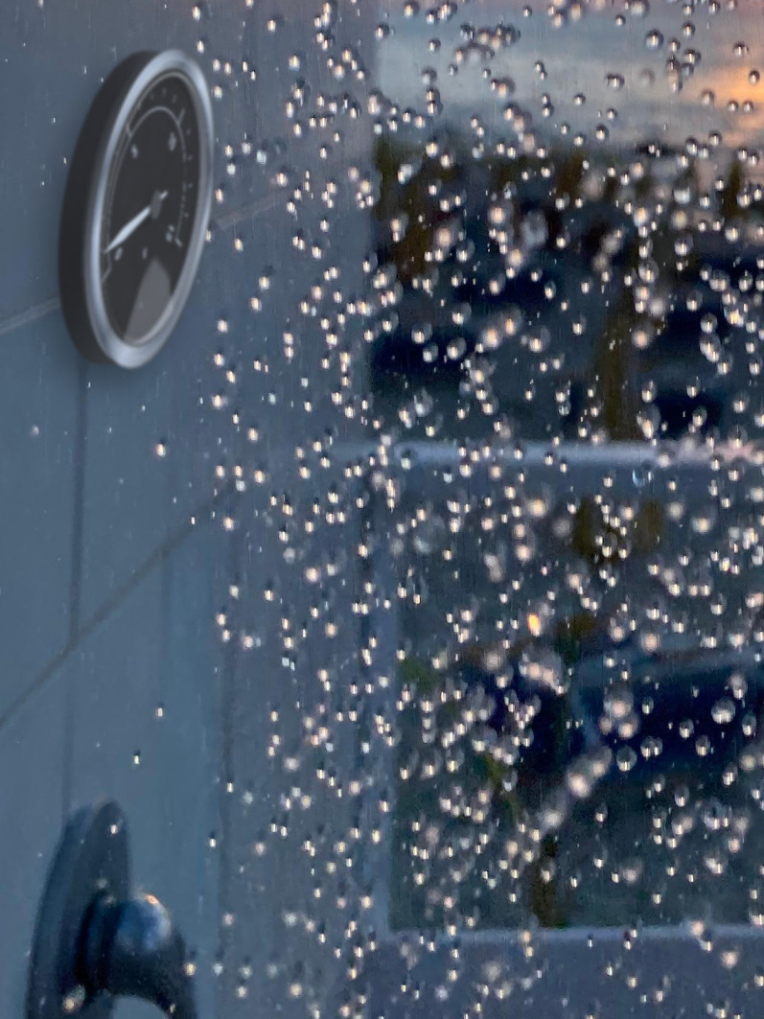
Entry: 1 (V)
